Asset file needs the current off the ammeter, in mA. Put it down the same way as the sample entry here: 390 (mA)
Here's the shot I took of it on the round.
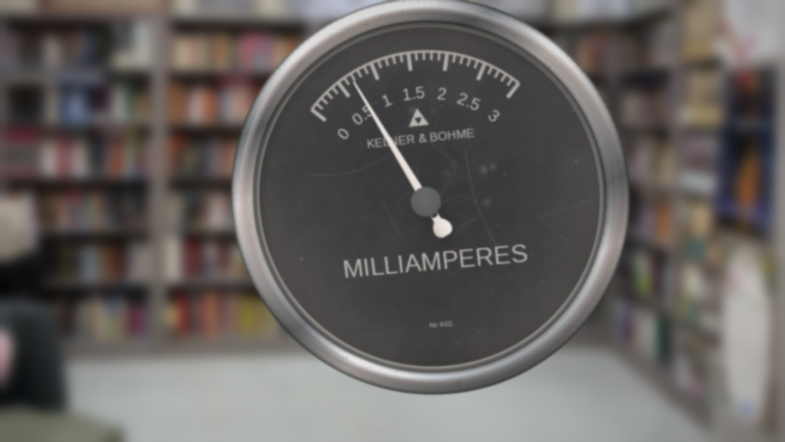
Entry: 0.7 (mA)
